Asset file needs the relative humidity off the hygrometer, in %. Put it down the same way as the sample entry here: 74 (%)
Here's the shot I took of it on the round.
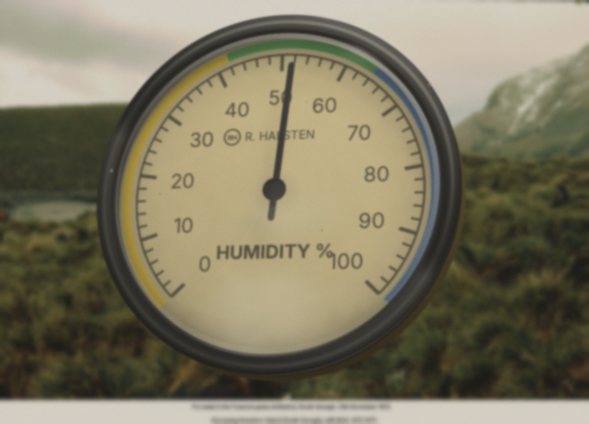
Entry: 52 (%)
